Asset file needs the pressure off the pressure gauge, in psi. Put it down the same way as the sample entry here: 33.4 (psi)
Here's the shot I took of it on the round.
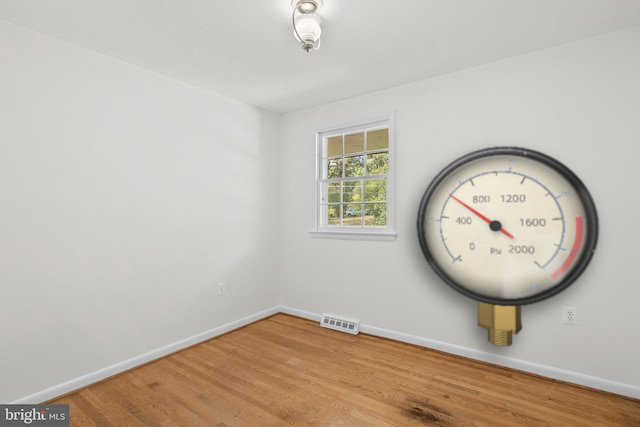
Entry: 600 (psi)
